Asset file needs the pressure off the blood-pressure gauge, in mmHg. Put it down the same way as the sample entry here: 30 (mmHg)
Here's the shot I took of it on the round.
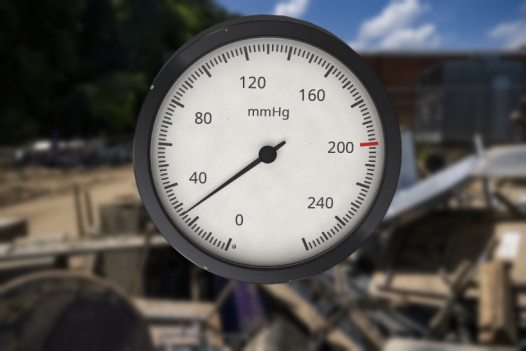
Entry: 26 (mmHg)
